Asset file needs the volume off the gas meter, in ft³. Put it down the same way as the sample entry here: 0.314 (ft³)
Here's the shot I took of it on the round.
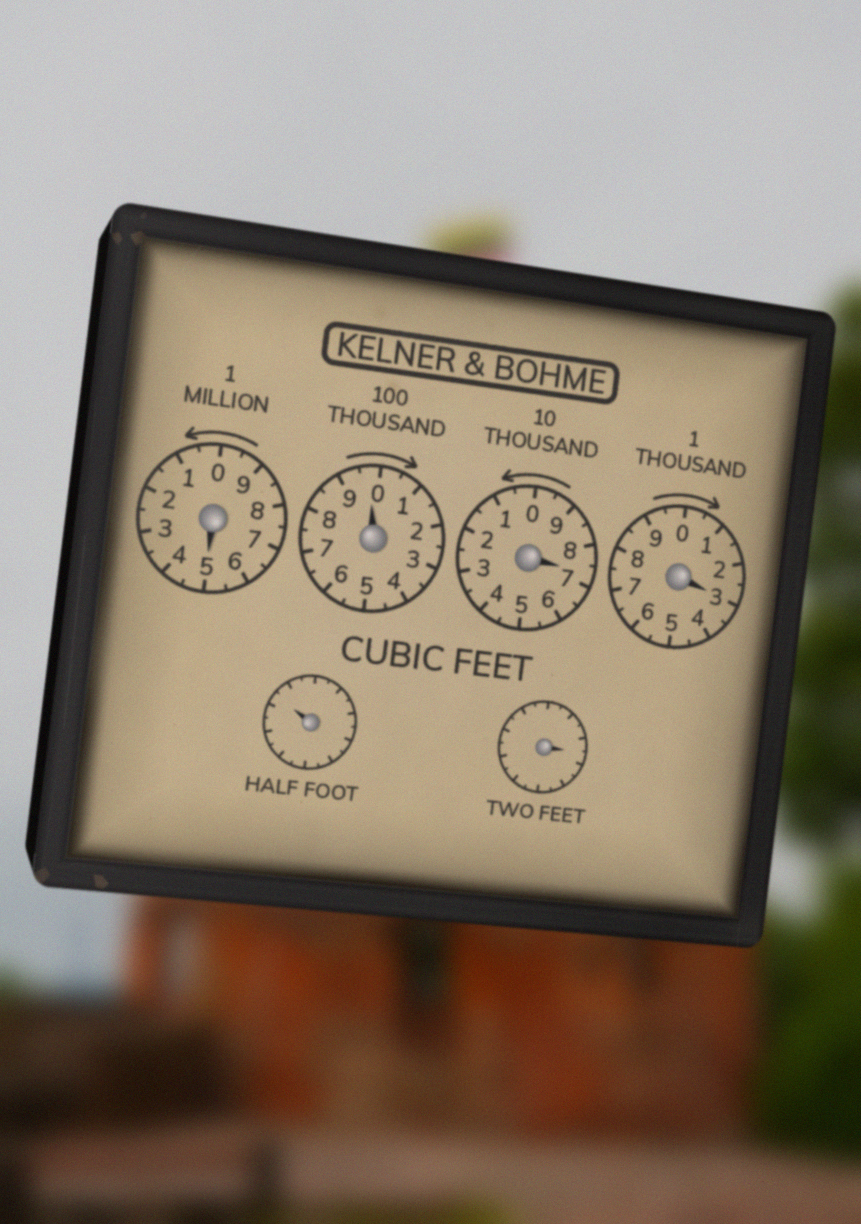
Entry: 497300 (ft³)
